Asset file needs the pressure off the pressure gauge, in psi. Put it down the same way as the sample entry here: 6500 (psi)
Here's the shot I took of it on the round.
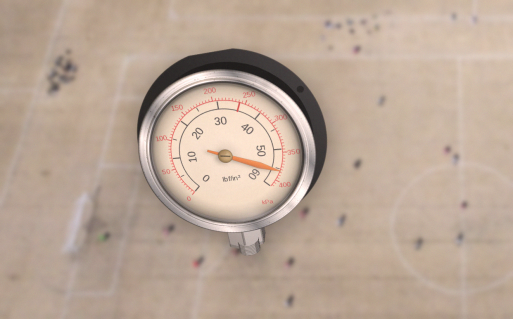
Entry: 55 (psi)
